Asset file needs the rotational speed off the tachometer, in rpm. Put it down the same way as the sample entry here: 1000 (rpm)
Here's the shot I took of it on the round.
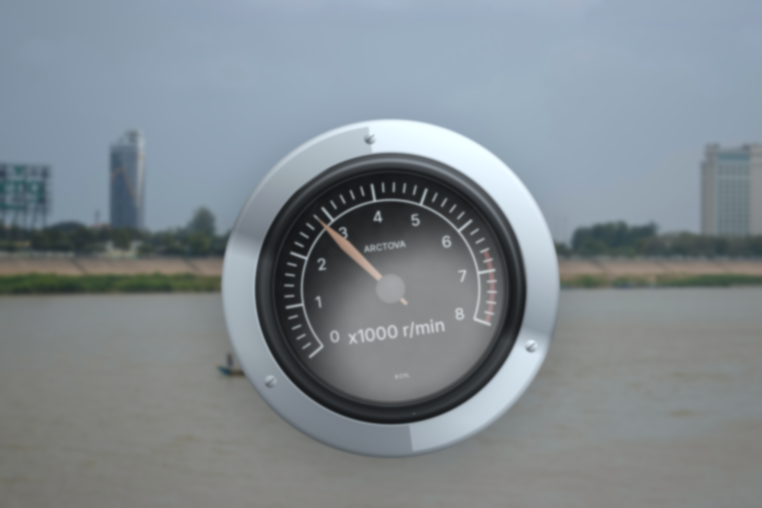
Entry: 2800 (rpm)
